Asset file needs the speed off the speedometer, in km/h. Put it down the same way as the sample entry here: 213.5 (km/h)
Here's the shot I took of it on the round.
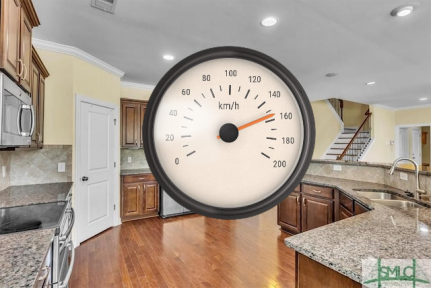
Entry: 155 (km/h)
